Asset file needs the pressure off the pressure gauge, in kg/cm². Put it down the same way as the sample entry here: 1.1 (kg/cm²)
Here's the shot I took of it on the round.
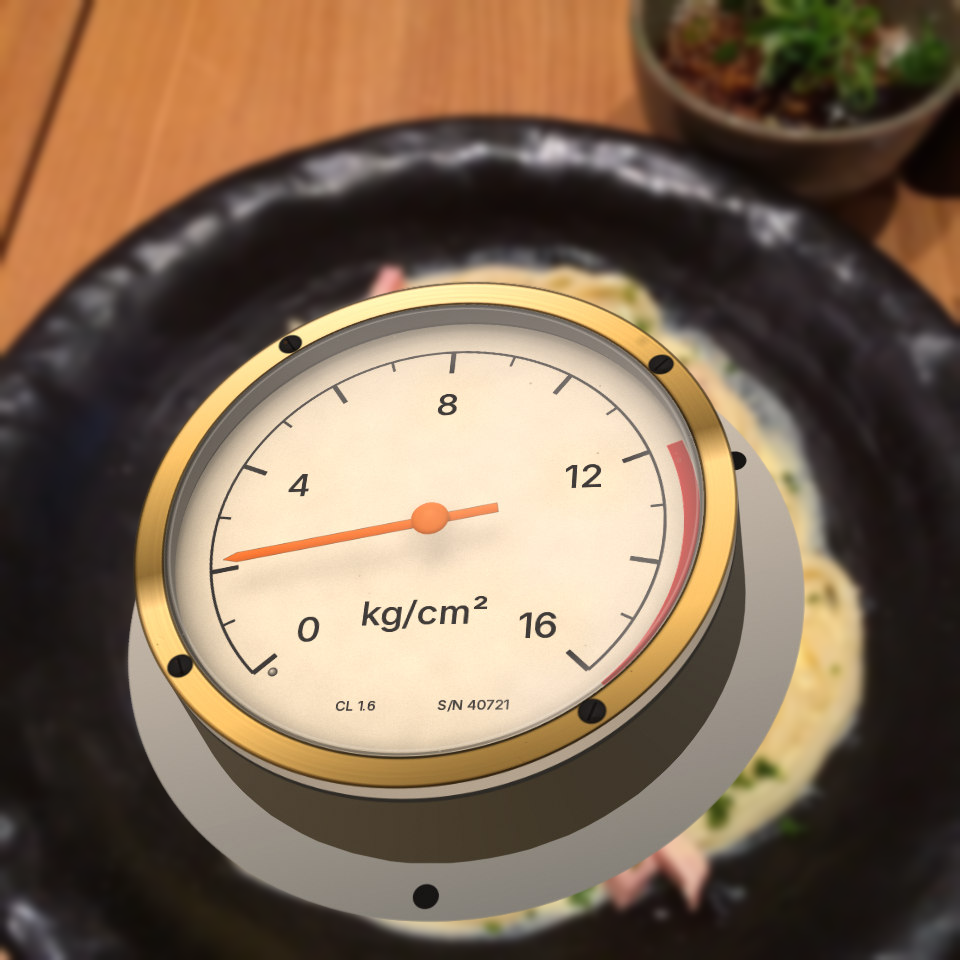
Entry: 2 (kg/cm²)
